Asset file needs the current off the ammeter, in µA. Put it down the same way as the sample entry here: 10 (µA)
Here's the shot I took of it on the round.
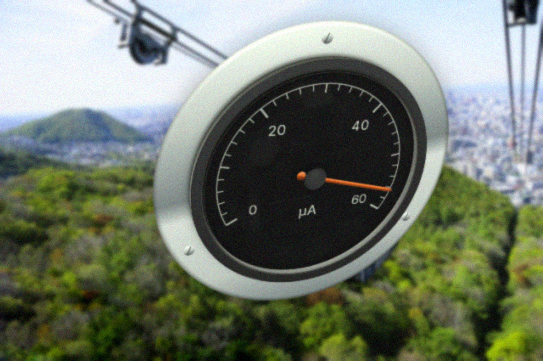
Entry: 56 (µA)
